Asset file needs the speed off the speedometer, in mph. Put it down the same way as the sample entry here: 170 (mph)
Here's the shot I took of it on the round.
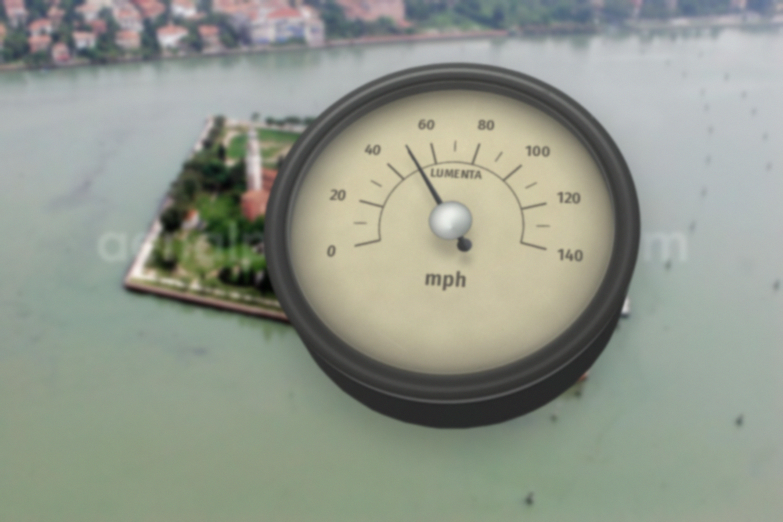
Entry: 50 (mph)
